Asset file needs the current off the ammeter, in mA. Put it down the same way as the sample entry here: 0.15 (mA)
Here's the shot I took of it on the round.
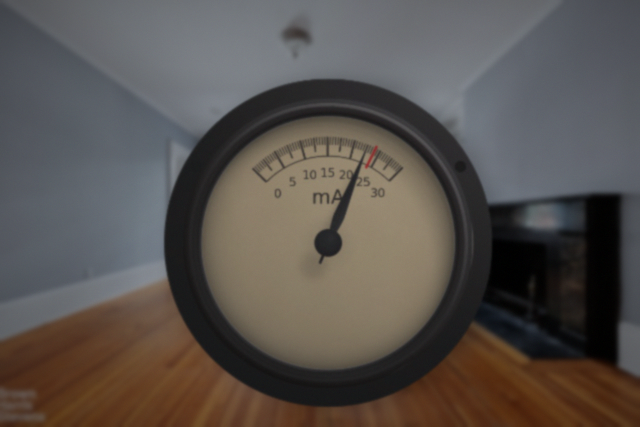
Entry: 22.5 (mA)
